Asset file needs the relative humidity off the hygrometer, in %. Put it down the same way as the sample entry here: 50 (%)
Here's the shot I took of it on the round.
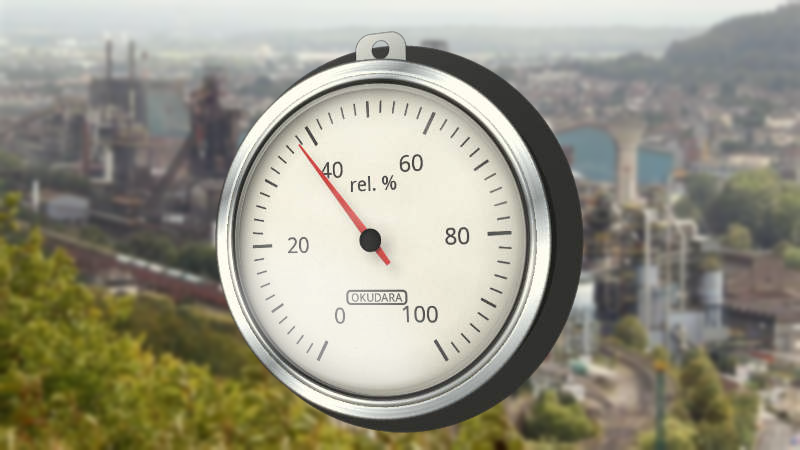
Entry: 38 (%)
